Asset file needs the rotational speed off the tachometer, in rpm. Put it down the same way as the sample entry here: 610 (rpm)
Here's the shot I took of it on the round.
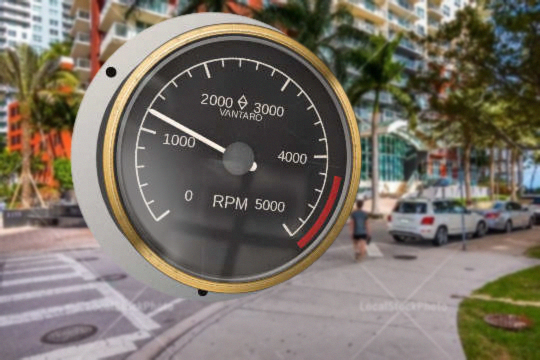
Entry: 1200 (rpm)
